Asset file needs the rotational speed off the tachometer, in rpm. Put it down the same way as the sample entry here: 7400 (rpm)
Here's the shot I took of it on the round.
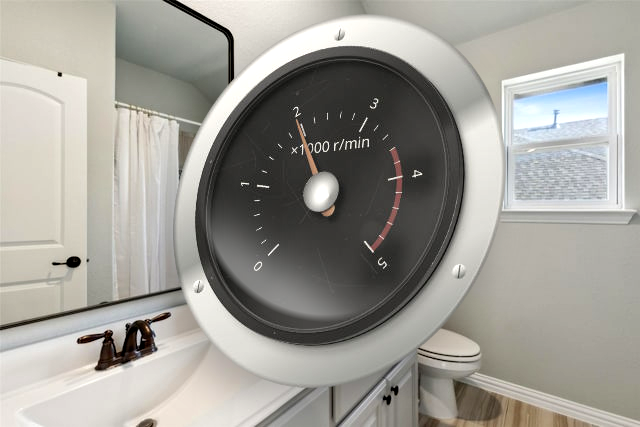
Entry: 2000 (rpm)
